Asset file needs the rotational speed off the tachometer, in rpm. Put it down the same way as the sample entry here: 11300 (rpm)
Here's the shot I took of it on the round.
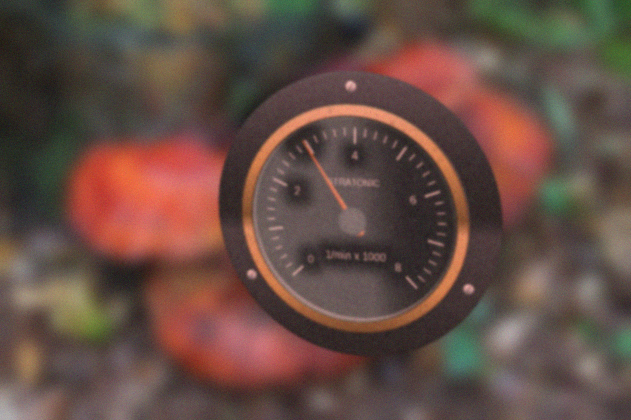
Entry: 3000 (rpm)
